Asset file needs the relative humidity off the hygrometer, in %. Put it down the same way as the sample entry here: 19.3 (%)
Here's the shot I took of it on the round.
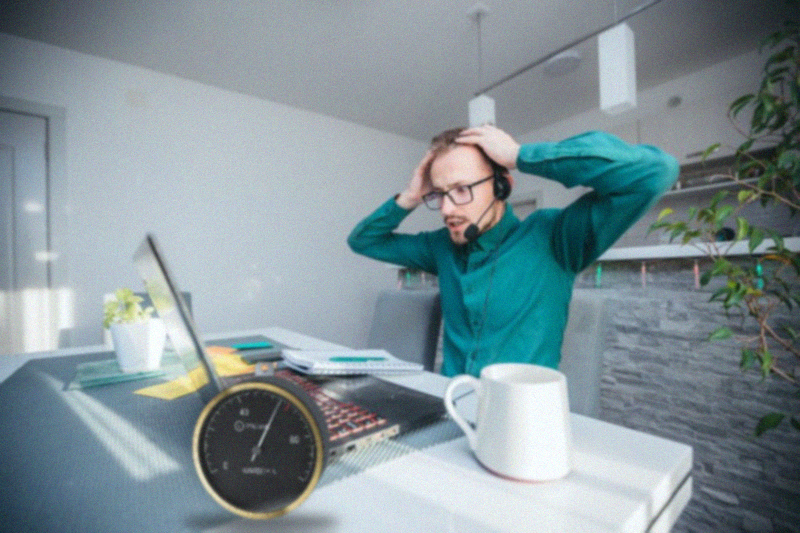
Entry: 60 (%)
